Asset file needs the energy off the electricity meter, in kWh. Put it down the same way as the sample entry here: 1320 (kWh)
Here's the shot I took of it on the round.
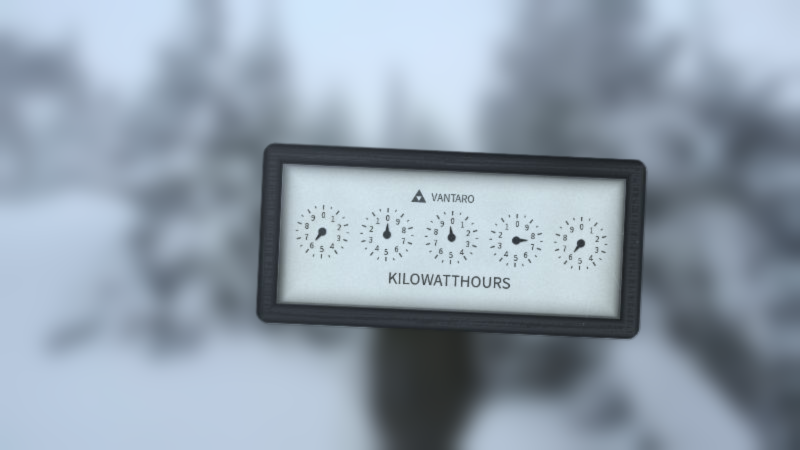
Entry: 59976 (kWh)
